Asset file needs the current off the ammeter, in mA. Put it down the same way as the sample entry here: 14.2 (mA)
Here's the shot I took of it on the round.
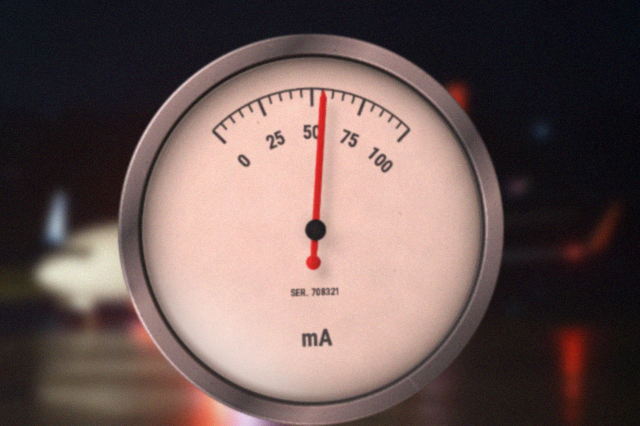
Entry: 55 (mA)
